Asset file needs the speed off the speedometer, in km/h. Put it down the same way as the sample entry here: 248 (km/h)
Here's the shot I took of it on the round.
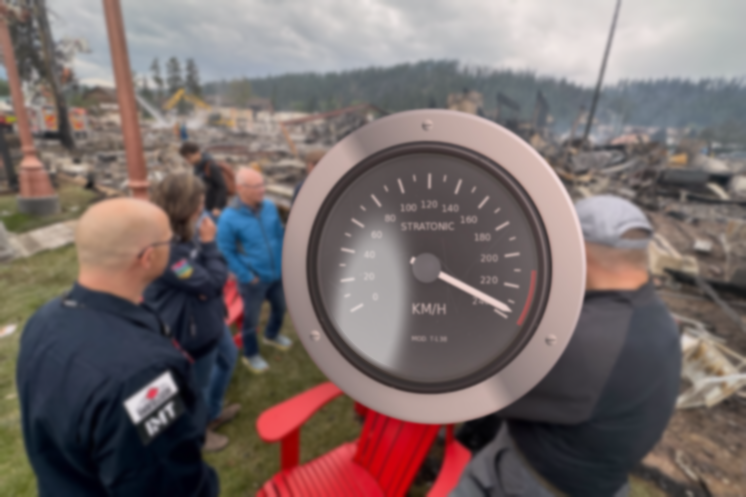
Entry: 235 (km/h)
